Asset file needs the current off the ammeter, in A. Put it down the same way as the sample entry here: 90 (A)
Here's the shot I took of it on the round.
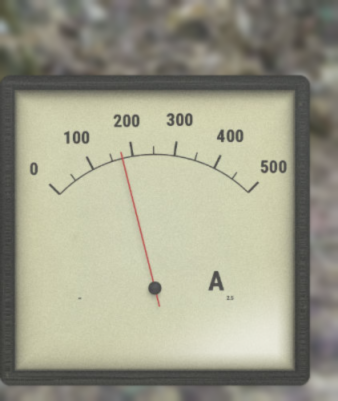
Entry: 175 (A)
